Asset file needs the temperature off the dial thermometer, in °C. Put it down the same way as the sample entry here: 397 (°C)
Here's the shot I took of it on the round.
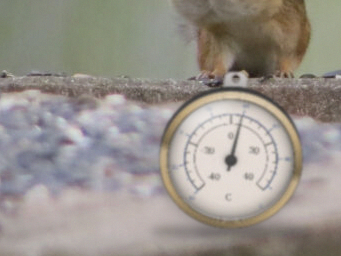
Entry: 4 (°C)
